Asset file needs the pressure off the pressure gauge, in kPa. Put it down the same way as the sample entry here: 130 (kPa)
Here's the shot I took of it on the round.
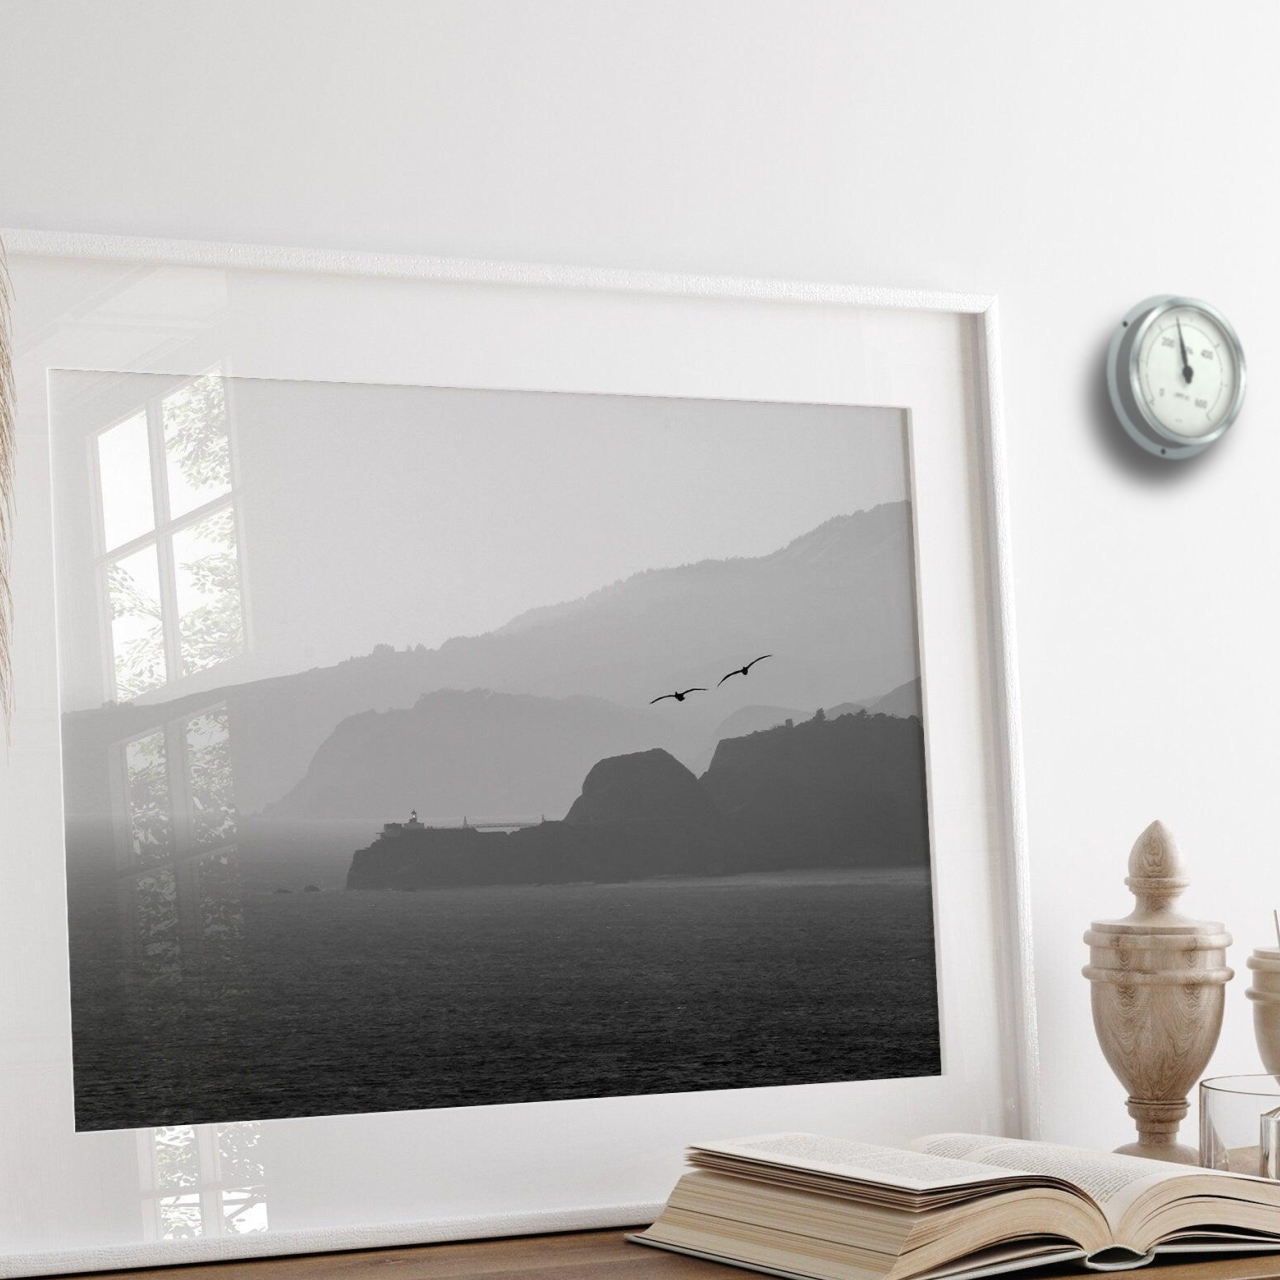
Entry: 250 (kPa)
